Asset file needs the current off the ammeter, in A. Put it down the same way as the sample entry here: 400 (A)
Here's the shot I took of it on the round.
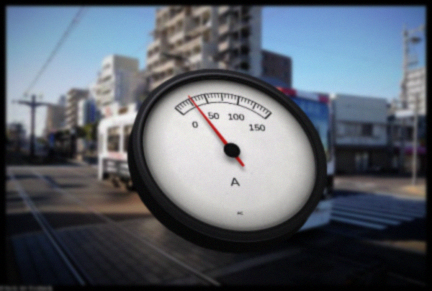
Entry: 25 (A)
